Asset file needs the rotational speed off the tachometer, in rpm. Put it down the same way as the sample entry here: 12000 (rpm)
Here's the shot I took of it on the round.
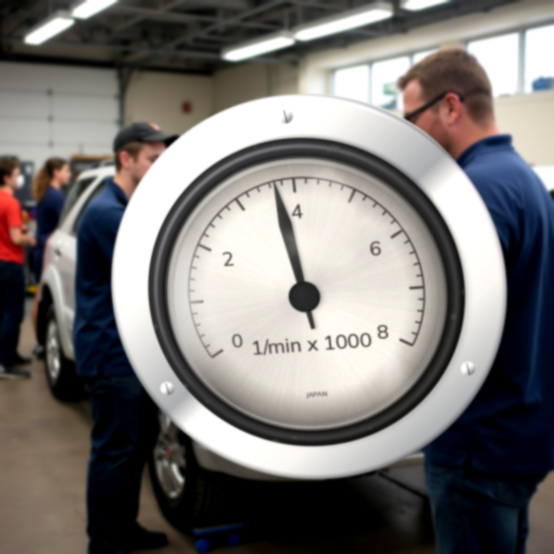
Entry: 3700 (rpm)
